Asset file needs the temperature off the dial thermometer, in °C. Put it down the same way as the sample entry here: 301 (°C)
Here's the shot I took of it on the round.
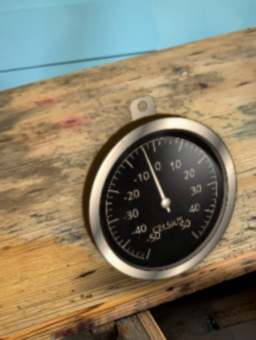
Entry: -4 (°C)
